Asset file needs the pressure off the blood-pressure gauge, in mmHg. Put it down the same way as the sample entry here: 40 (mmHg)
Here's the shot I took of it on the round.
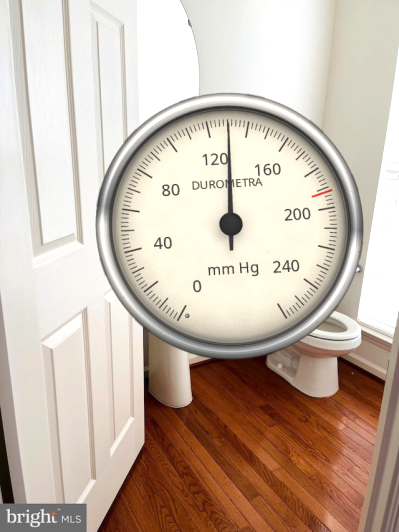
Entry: 130 (mmHg)
